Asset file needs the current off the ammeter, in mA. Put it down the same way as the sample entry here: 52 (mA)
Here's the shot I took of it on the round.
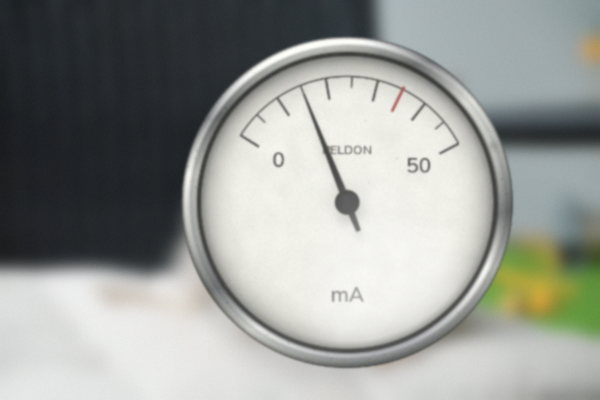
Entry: 15 (mA)
